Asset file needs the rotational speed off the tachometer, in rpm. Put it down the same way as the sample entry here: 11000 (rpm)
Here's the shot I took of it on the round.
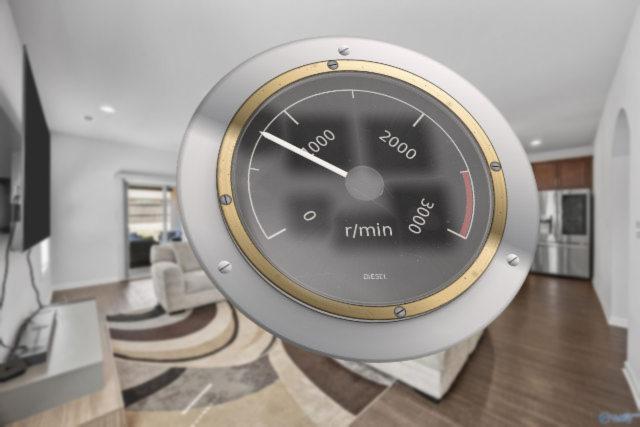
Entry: 750 (rpm)
